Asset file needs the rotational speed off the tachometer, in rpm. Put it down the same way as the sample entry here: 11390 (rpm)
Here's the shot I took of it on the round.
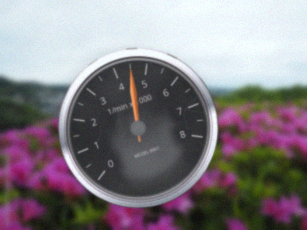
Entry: 4500 (rpm)
